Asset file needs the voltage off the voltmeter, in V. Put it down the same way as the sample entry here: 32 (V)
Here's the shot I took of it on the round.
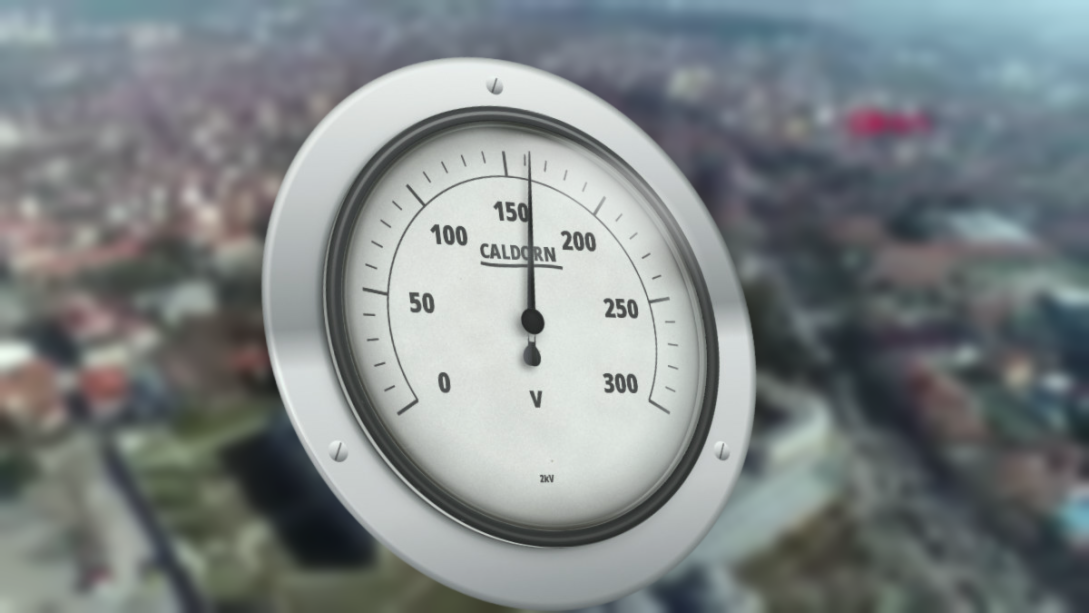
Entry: 160 (V)
